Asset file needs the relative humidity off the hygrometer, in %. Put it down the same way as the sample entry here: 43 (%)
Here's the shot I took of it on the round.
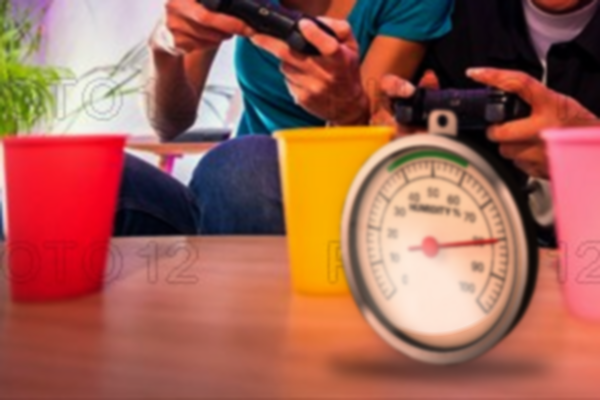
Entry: 80 (%)
